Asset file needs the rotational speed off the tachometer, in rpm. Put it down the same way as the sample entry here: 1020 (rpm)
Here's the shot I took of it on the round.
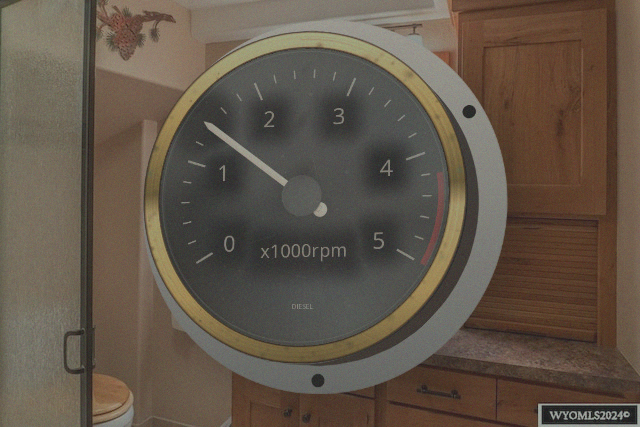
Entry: 1400 (rpm)
